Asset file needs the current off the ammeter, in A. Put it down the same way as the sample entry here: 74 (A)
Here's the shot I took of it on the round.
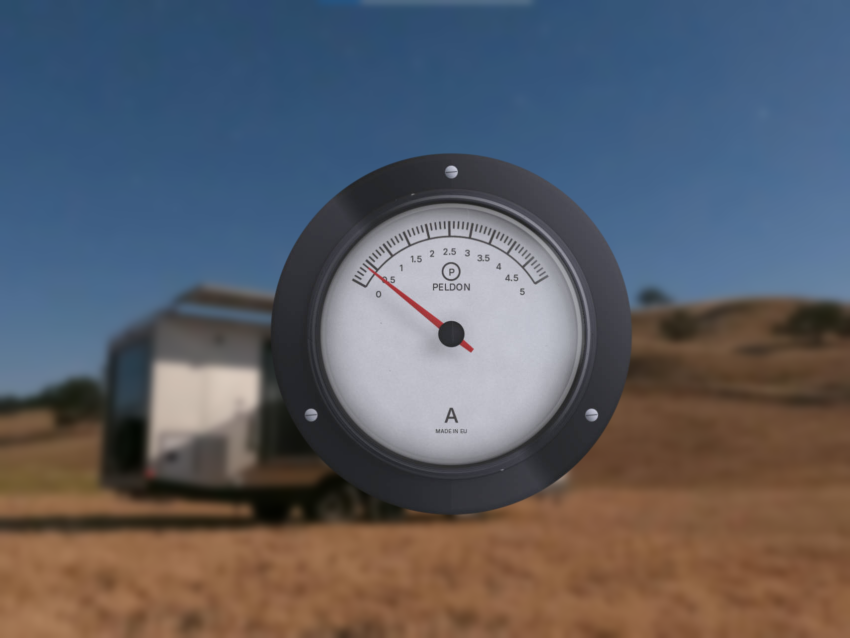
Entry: 0.4 (A)
